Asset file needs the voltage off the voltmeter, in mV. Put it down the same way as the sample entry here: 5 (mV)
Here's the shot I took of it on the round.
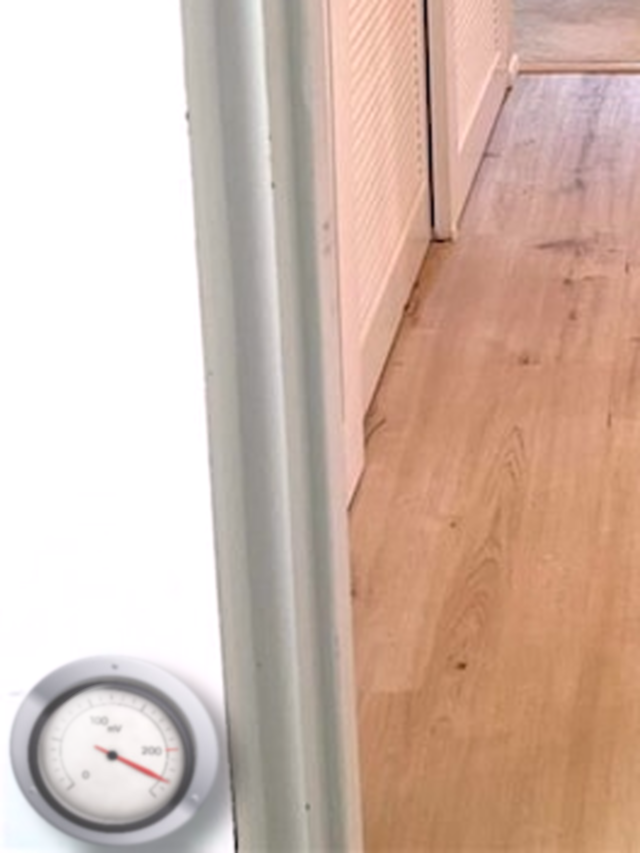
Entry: 230 (mV)
